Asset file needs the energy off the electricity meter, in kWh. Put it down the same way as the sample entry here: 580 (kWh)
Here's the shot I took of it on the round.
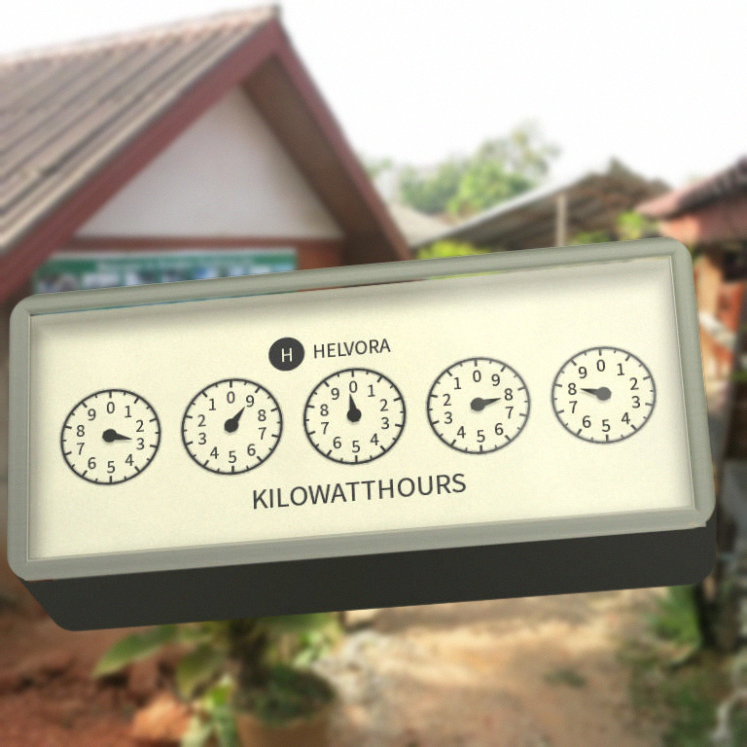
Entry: 28978 (kWh)
